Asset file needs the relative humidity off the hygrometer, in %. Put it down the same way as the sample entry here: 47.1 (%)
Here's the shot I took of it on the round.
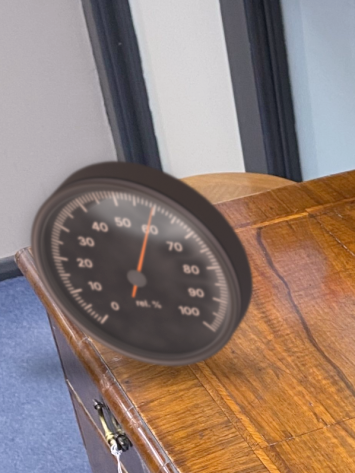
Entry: 60 (%)
